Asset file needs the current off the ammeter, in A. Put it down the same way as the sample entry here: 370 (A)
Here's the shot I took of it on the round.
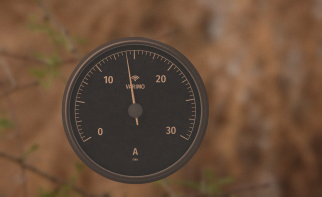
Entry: 14 (A)
